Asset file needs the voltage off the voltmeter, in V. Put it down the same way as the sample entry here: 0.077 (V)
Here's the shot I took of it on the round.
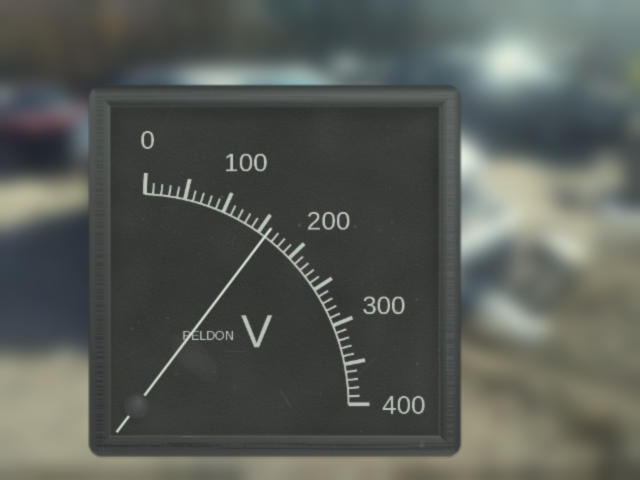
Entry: 160 (V)
